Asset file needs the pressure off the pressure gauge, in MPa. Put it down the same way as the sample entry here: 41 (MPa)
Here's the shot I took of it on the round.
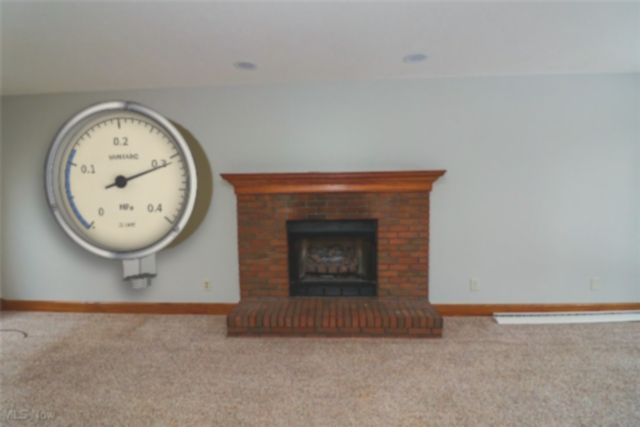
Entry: 0.31 (MPa)
